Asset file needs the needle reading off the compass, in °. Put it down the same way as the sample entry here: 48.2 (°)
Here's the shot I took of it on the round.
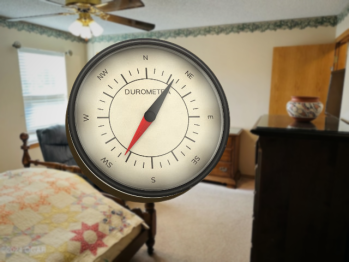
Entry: 215 (°)
